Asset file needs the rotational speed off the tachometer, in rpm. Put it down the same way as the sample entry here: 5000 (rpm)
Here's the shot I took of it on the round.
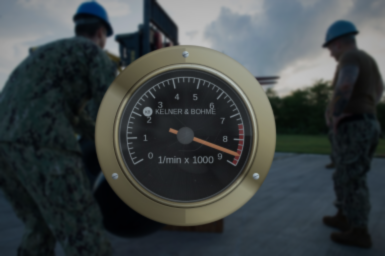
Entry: 8600 (rpm)
